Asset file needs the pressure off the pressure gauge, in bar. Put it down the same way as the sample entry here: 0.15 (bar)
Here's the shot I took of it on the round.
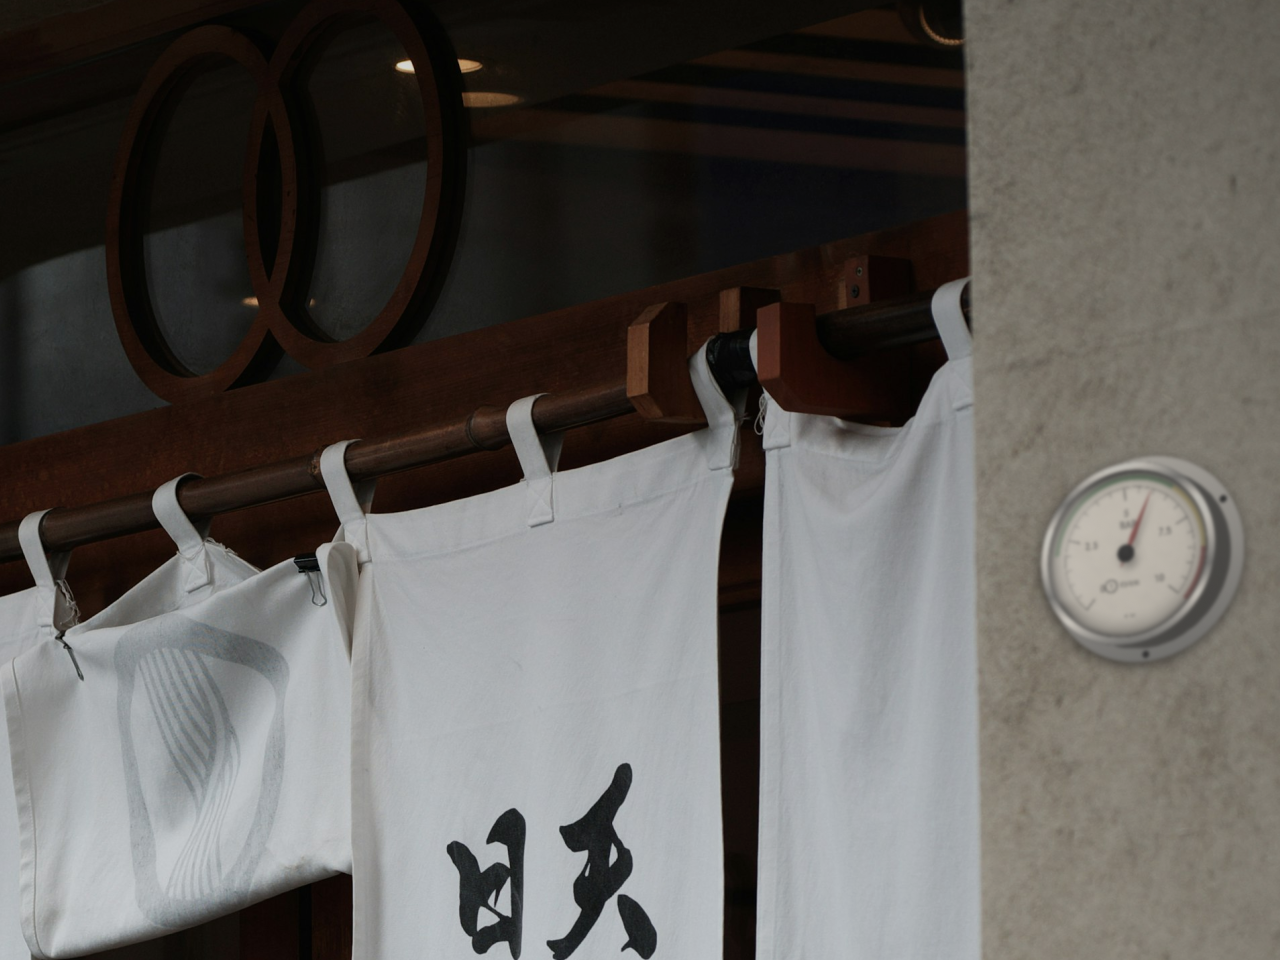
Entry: 6 (bar)
